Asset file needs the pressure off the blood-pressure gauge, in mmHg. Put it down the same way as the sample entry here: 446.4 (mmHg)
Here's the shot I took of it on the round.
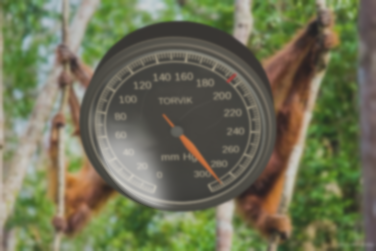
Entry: 290 (mmHg)
